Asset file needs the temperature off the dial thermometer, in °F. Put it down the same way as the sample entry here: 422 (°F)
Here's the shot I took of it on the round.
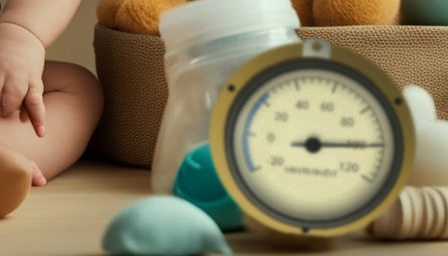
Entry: 100 (°F)
